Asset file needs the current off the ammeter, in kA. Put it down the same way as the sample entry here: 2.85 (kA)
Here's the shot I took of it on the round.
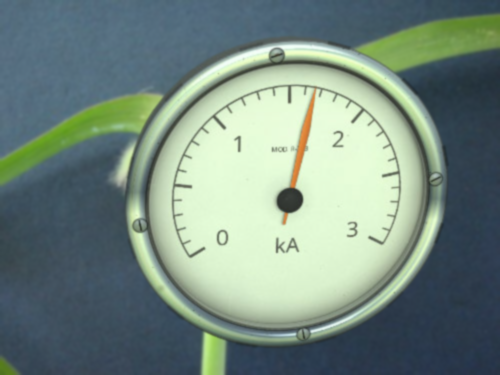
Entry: 1.65 (kA)
